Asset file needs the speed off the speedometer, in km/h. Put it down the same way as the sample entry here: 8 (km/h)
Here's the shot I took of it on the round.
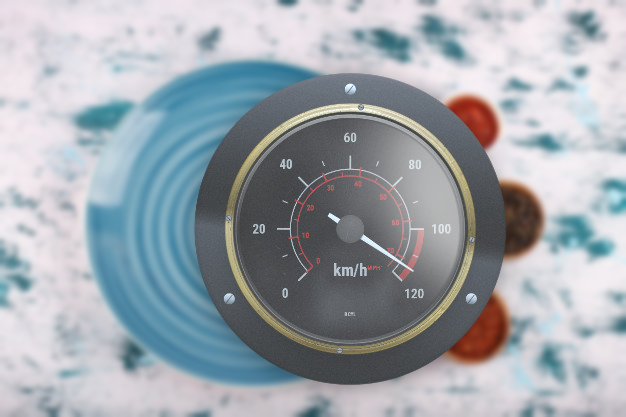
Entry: 115 (km/h)
